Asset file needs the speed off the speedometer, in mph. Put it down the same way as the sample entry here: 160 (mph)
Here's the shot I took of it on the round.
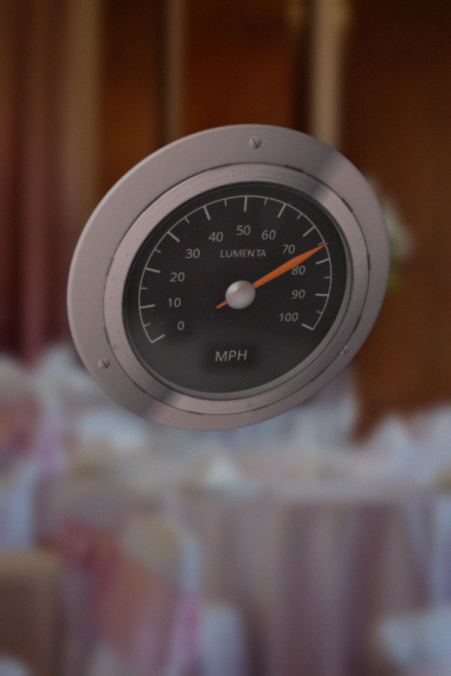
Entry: 75 (mph)
